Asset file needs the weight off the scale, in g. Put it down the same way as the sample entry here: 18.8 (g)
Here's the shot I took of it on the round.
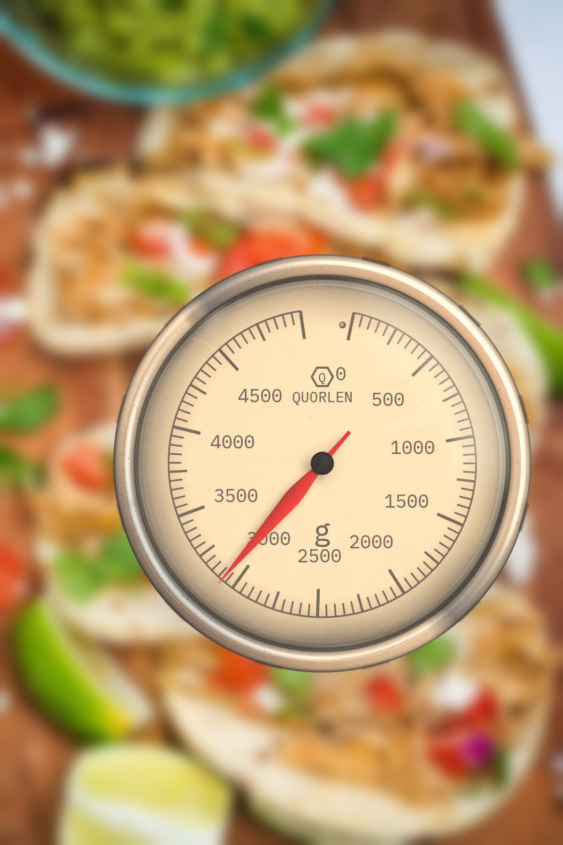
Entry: 3075 (g)
